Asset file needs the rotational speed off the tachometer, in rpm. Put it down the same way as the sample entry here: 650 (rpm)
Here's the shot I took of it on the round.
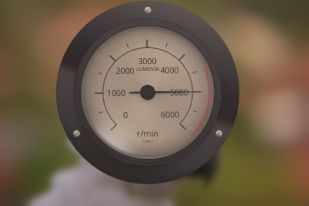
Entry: 5000 (rpm)
